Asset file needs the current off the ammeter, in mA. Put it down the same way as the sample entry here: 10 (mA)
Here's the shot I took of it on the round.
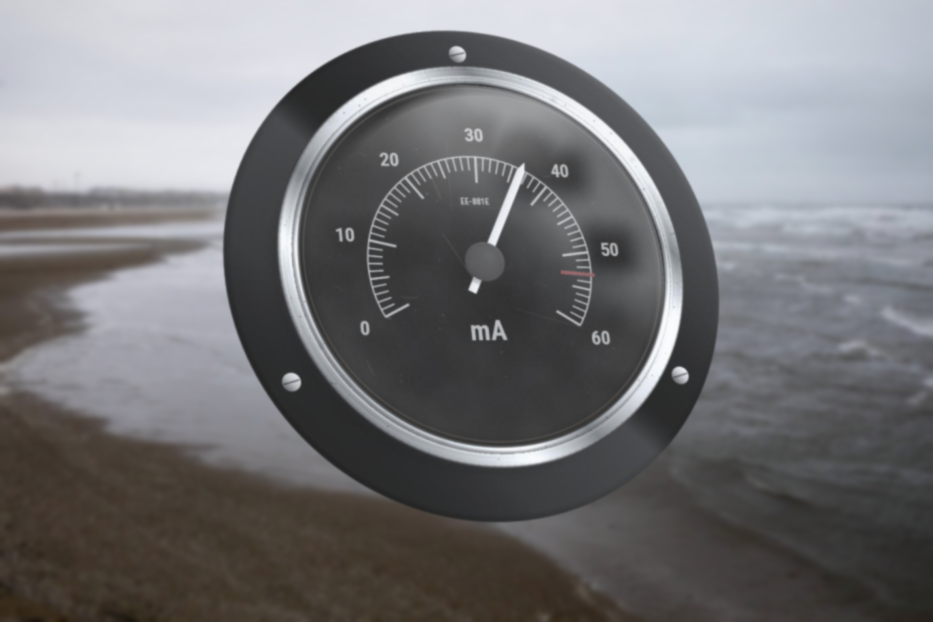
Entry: 36 (mA)
